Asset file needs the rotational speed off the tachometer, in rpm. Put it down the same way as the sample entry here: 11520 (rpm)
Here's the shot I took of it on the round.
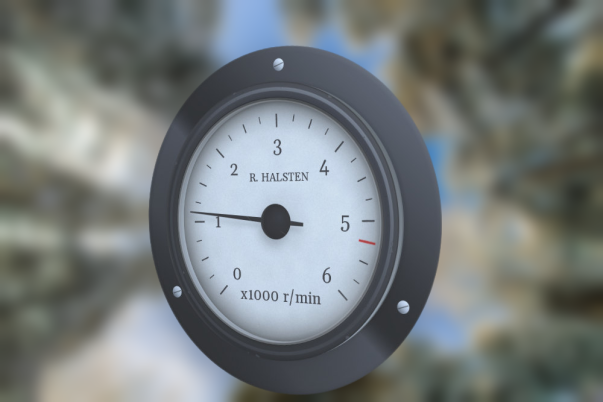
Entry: 1125 (rpm)
